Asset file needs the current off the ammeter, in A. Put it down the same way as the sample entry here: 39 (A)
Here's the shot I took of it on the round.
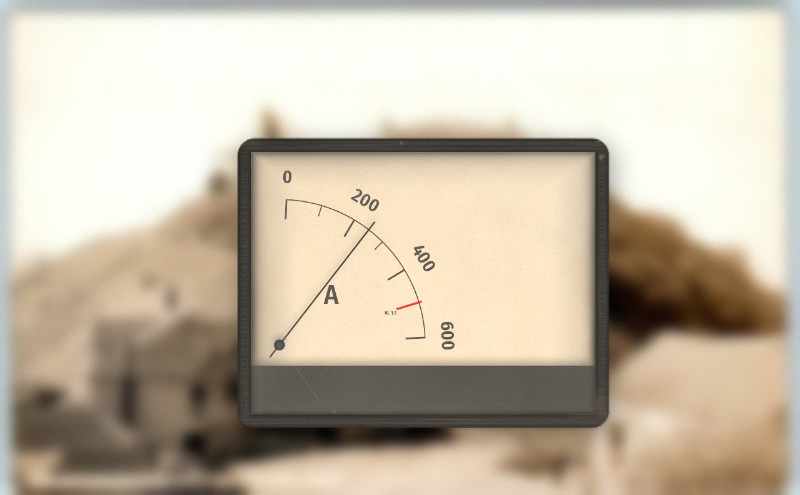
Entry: 250 (A)
